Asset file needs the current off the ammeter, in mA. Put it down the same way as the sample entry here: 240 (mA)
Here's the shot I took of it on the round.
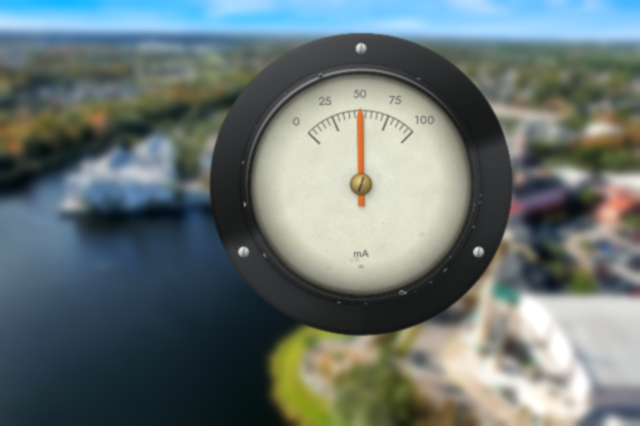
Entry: 50 (mA)
